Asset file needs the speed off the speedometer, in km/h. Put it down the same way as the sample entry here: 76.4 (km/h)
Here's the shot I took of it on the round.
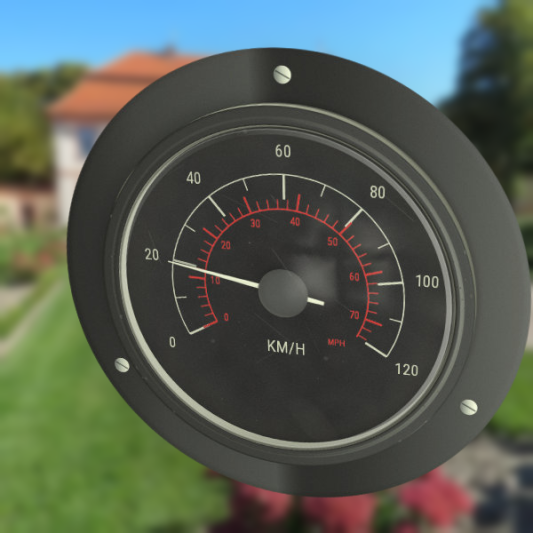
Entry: 20 (km/h)
